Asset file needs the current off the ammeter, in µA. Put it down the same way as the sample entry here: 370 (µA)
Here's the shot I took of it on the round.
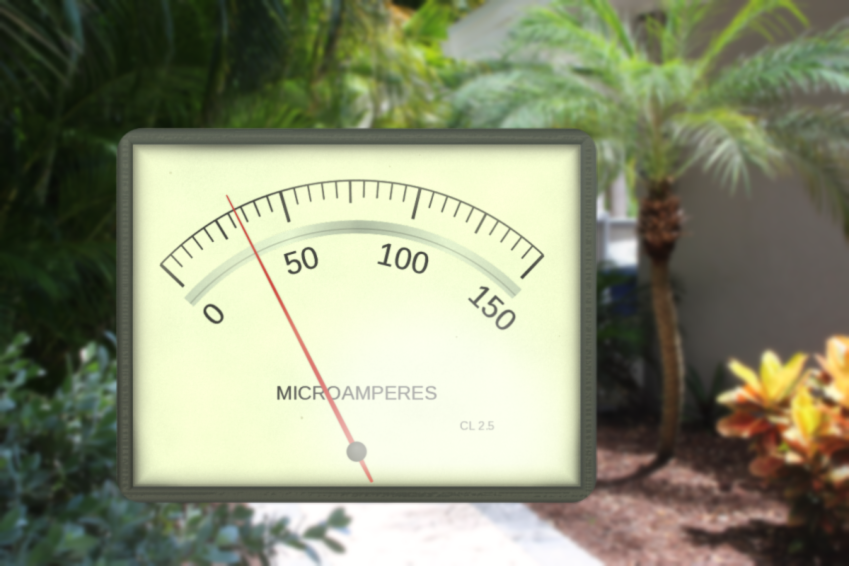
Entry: 32.5 (µA)
